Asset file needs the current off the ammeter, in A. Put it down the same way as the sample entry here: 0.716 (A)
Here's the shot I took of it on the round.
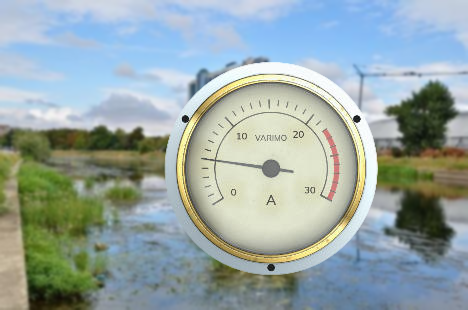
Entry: 5 (A)
